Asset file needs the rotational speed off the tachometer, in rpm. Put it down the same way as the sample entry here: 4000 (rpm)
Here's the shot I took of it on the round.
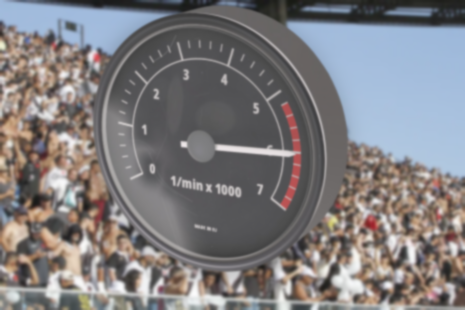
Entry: 6000 (rpm)
